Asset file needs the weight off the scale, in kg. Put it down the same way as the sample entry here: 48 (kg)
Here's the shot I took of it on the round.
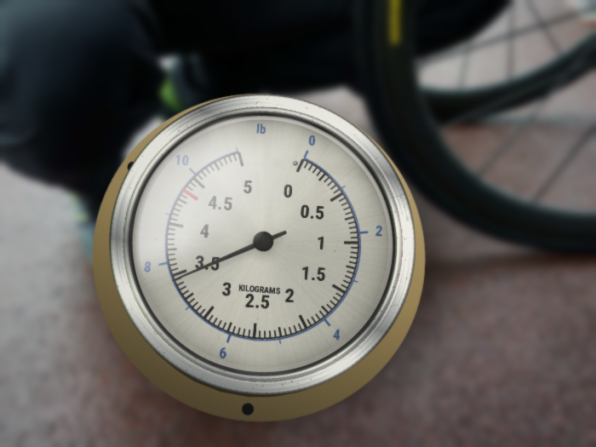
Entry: 3.45 (kg)
